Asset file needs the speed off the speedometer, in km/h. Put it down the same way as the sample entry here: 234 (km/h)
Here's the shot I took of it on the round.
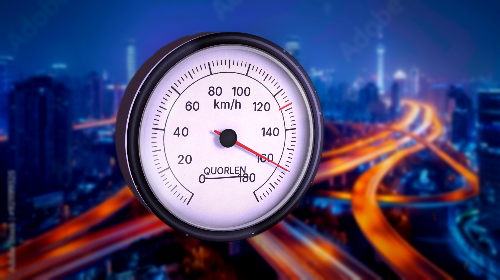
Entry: 160 (km/h)
